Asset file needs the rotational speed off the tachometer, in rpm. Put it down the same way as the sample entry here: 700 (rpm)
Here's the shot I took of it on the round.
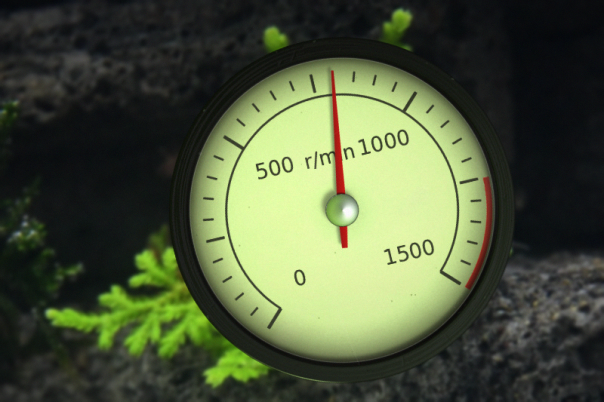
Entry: 800 (rpm)
